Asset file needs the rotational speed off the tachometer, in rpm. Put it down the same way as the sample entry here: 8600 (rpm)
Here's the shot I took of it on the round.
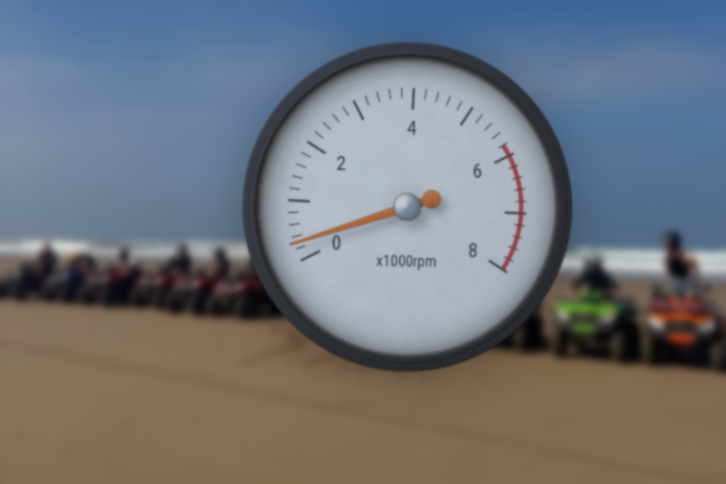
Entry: 300 (rpm)
